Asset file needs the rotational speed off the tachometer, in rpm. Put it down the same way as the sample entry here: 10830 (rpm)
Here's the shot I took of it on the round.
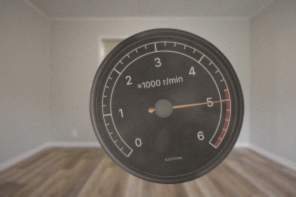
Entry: 5000 (rpm)
